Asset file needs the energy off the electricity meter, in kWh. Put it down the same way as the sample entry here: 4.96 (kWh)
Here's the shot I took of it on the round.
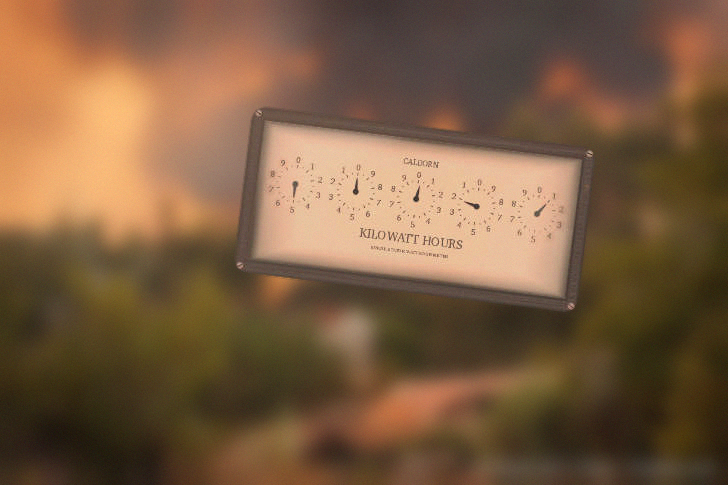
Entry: 50021 (kWh)
